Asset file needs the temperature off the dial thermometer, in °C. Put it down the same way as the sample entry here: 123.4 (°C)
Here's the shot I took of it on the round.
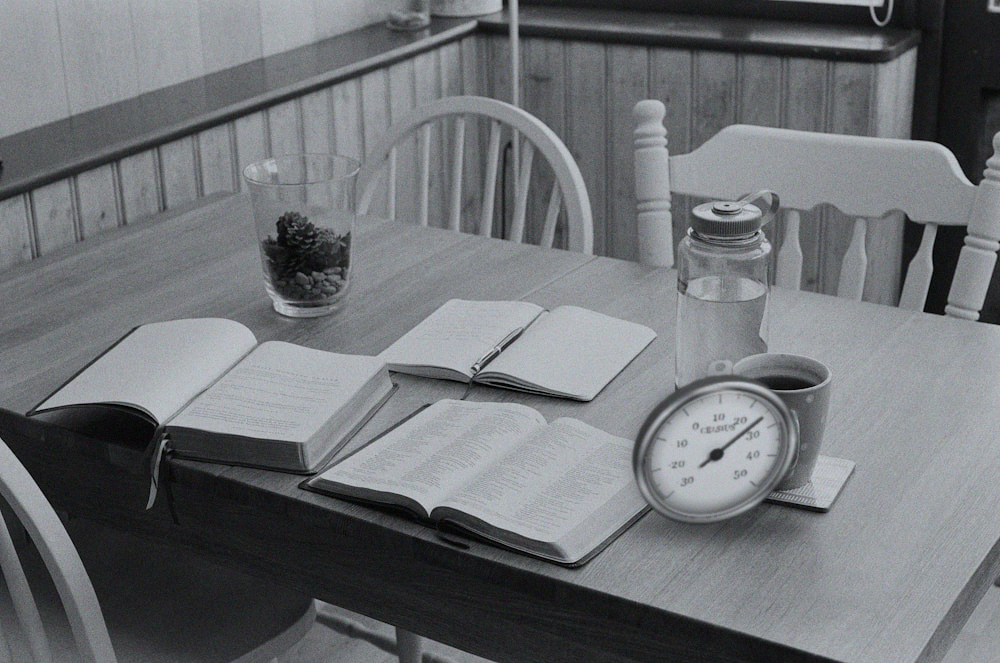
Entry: 25 (°C)
